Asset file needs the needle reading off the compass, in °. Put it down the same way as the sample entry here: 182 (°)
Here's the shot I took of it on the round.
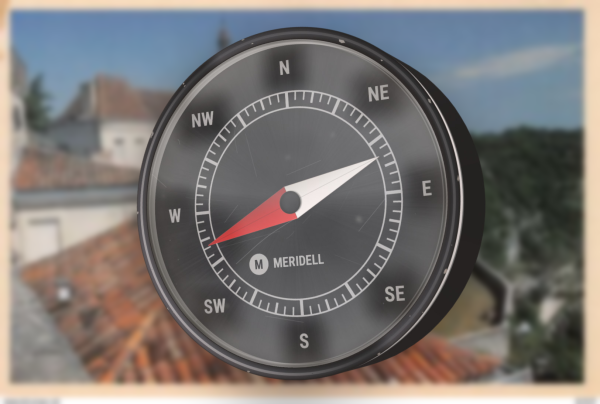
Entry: 250 (°)
